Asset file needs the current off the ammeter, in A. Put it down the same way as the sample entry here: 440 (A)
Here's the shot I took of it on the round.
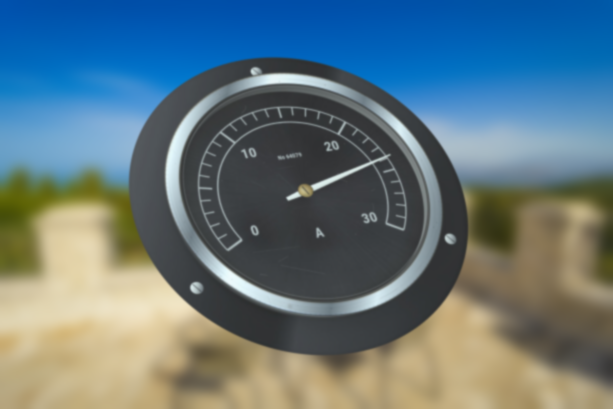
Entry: 24 (A)
